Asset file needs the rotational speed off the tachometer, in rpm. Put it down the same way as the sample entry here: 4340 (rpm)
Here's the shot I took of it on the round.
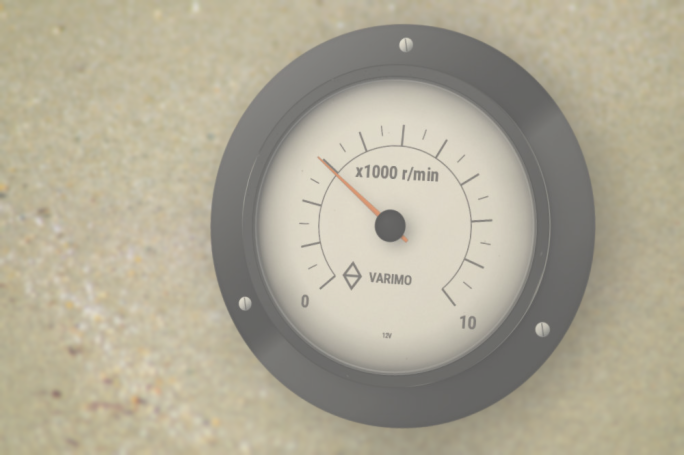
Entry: 3000 (rpm)
